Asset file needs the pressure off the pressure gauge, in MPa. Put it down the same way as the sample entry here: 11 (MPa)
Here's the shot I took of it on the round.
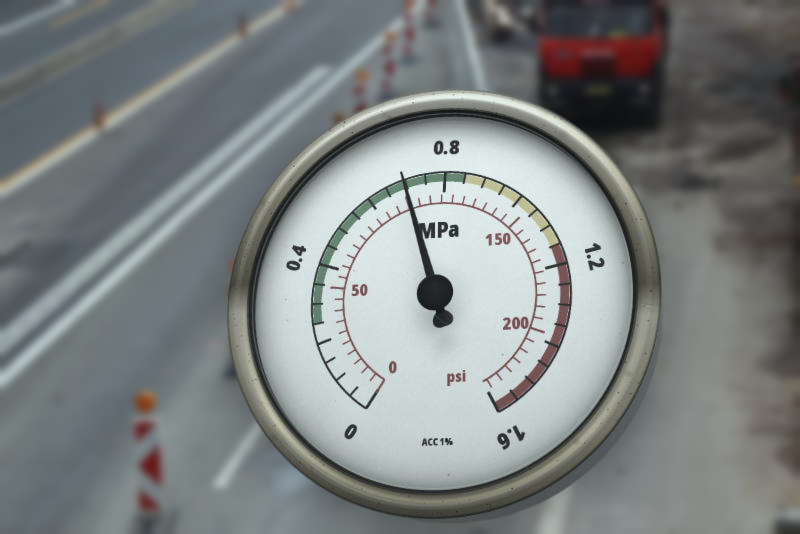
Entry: 0.7 (MPa)
